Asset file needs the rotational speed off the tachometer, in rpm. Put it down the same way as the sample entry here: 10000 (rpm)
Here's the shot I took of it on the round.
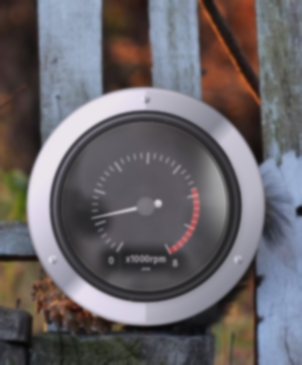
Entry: 1200 (rpm)
